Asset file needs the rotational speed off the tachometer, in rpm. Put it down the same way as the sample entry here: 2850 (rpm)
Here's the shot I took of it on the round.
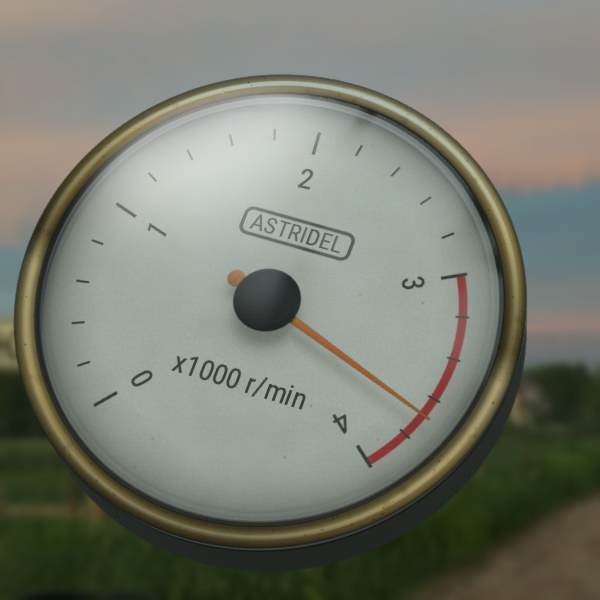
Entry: 3700 (rpm)
